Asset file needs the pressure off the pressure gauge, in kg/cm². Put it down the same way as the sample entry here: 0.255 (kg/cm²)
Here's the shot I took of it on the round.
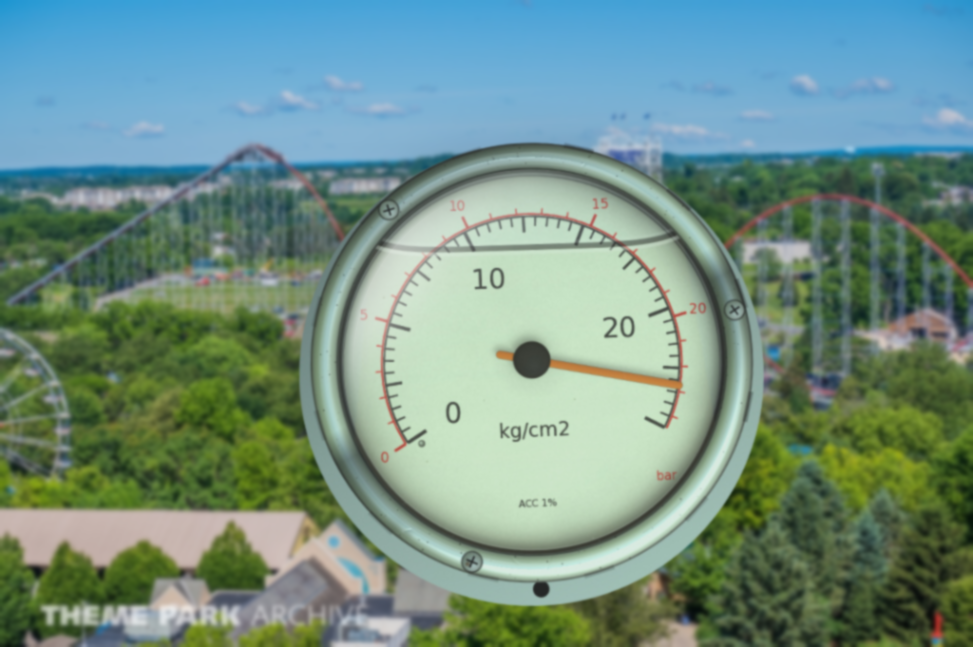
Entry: 23.25 (kg/cm²)
